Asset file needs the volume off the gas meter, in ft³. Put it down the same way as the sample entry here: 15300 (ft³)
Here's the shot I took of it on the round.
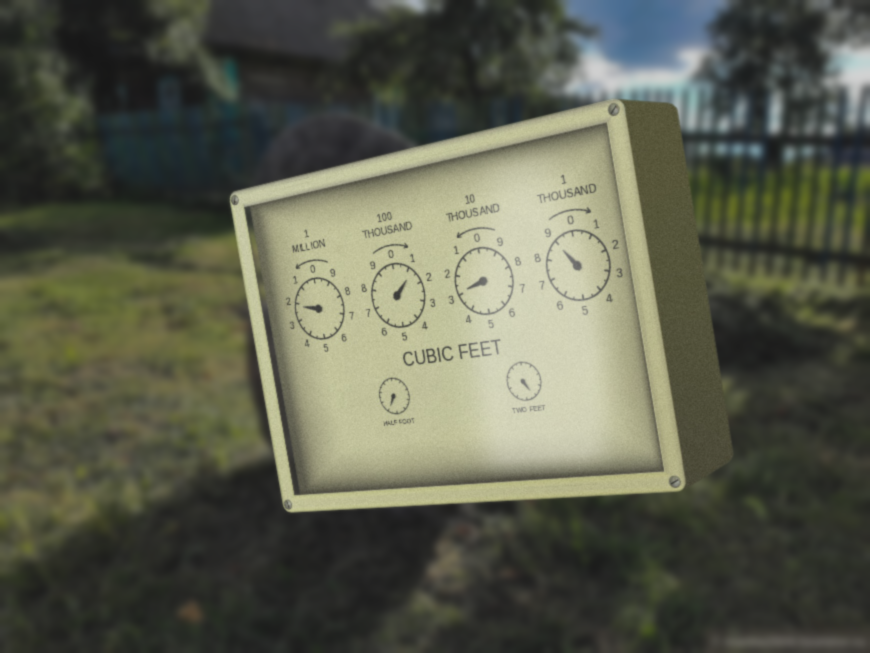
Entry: 212900 (ft³)
